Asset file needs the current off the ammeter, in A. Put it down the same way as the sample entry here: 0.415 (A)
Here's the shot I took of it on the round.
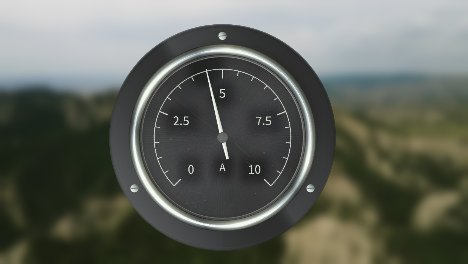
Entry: 4.5 (A)
